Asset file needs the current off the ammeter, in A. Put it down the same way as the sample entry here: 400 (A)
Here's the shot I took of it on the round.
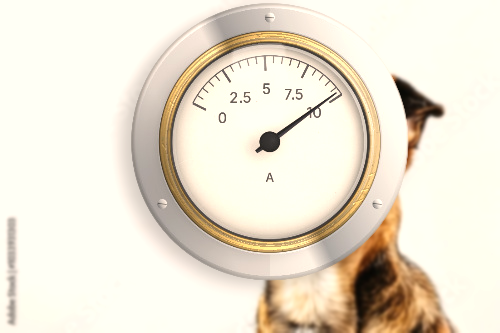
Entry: 9.75 (A)
